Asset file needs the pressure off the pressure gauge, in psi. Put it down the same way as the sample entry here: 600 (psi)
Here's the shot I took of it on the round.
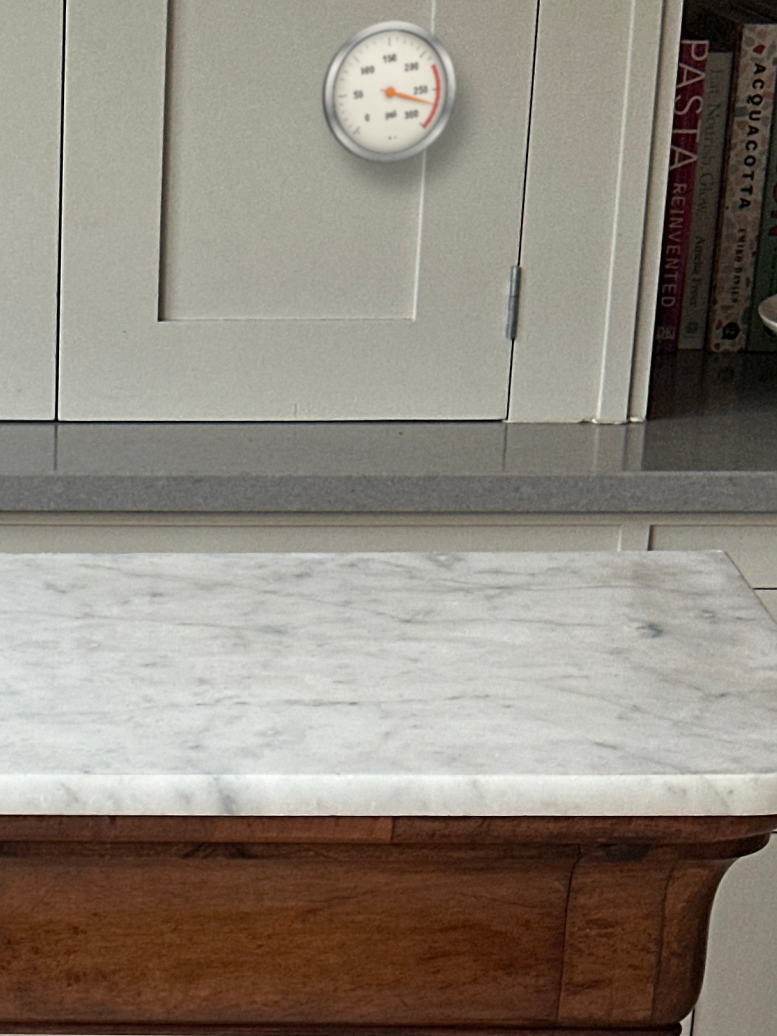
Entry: 270 (psi)
